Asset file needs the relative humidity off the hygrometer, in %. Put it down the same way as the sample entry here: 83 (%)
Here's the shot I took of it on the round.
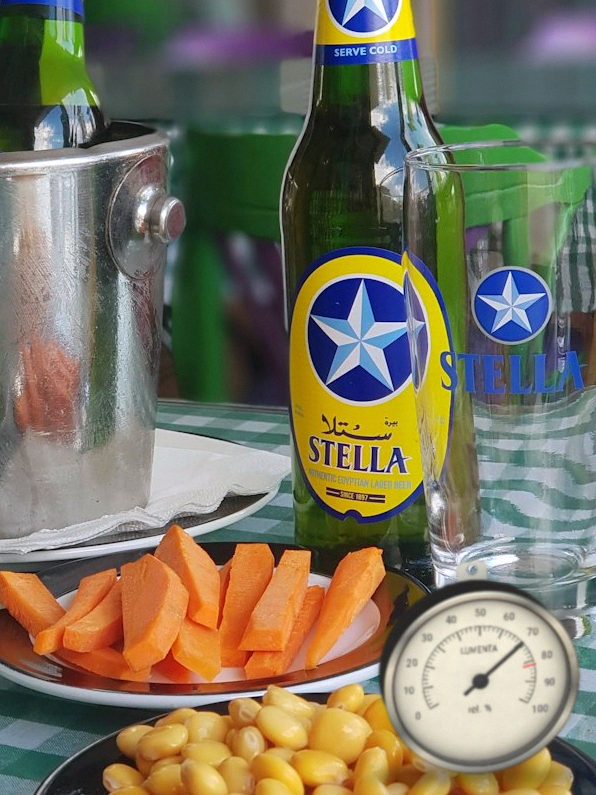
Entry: 70 (%)
